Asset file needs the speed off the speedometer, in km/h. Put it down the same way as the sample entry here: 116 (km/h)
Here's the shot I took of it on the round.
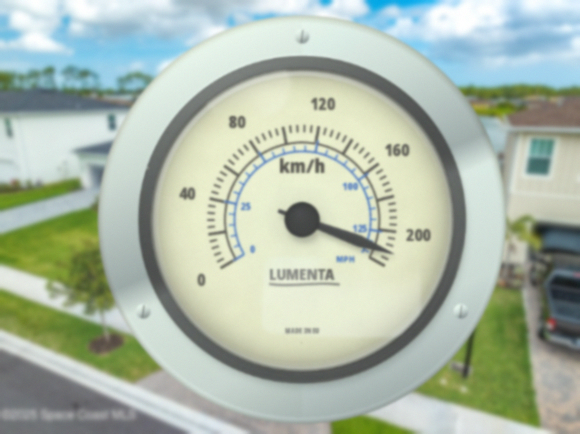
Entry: 212 (km/h)
